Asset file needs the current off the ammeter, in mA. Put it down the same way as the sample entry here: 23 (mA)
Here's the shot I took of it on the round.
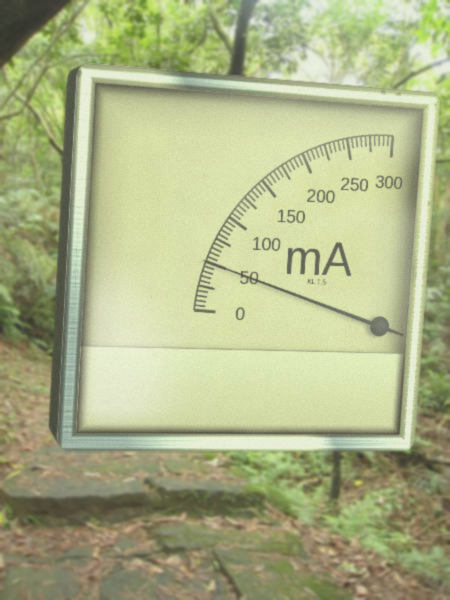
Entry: 50 (mA)
